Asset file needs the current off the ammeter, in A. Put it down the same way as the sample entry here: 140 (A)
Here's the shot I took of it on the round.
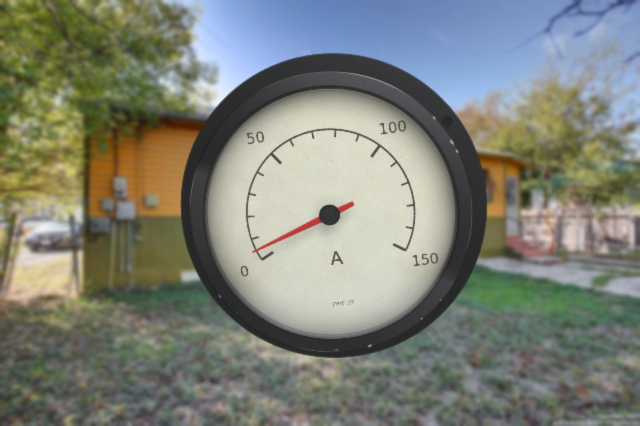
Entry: 5 (A)
